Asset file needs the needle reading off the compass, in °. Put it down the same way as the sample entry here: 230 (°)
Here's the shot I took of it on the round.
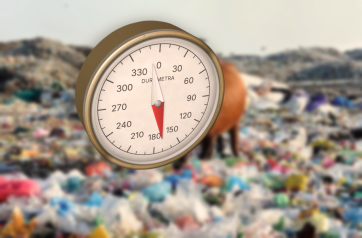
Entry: 170 (°)
